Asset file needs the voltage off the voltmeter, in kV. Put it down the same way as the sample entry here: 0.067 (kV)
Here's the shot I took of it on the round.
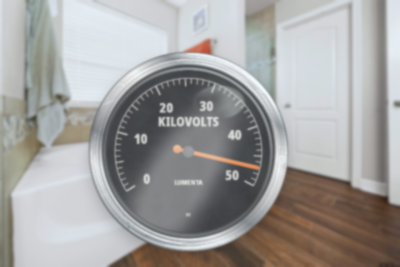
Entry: 47 (kV)
